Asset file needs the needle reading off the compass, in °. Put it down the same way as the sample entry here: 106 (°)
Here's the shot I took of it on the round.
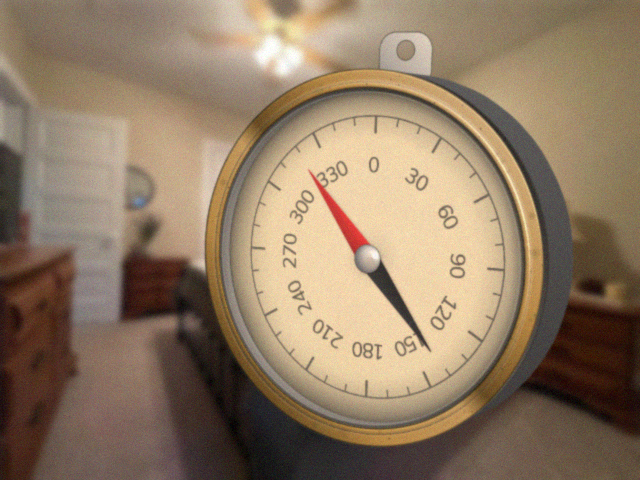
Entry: 320 (°)
